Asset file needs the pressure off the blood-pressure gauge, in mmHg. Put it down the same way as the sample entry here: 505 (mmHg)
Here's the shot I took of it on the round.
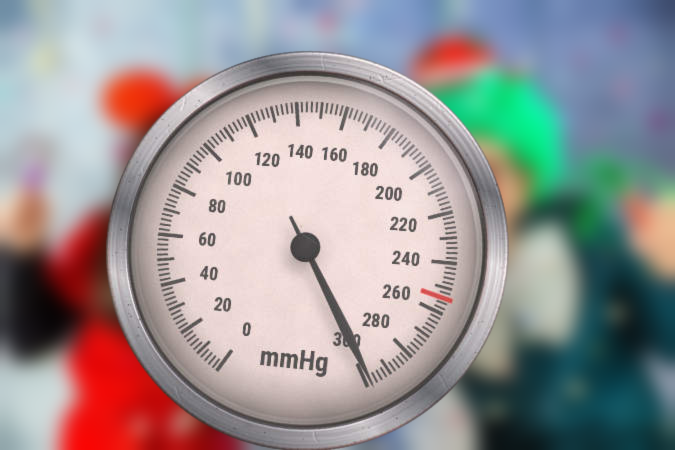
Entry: 298 (mmHg)
